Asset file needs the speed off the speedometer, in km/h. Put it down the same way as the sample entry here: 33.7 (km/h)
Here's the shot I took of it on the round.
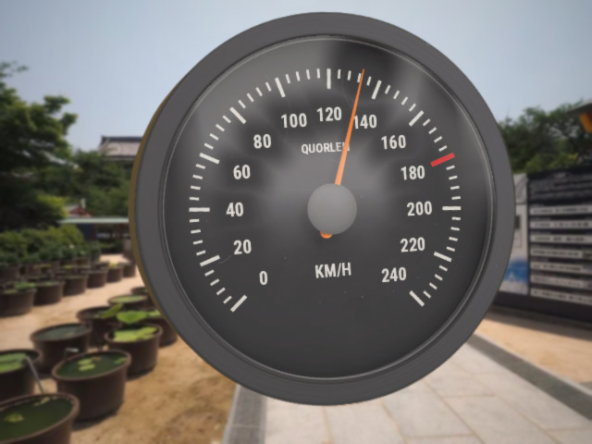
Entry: 132 (km/h)
